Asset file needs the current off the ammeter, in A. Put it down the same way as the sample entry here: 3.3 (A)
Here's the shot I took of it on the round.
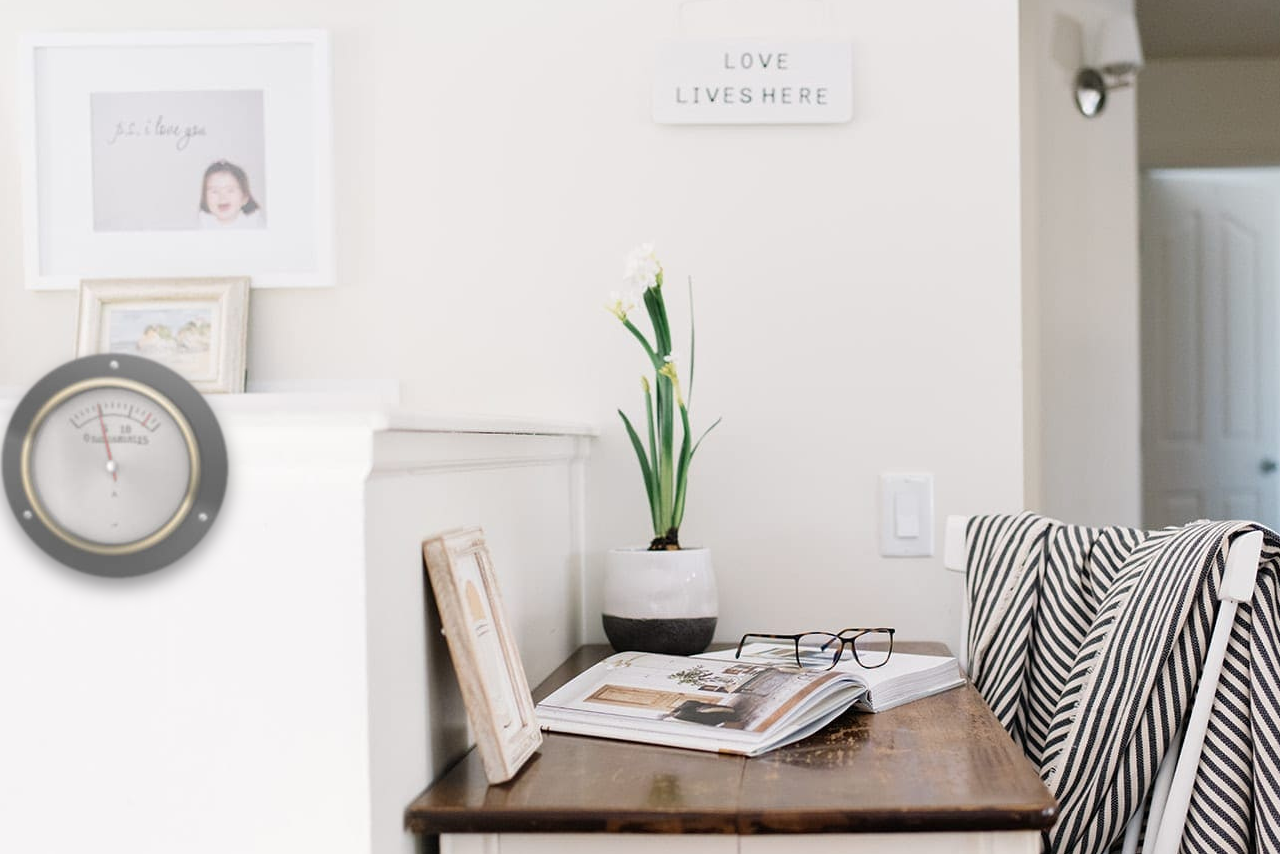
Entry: 5 (A)
